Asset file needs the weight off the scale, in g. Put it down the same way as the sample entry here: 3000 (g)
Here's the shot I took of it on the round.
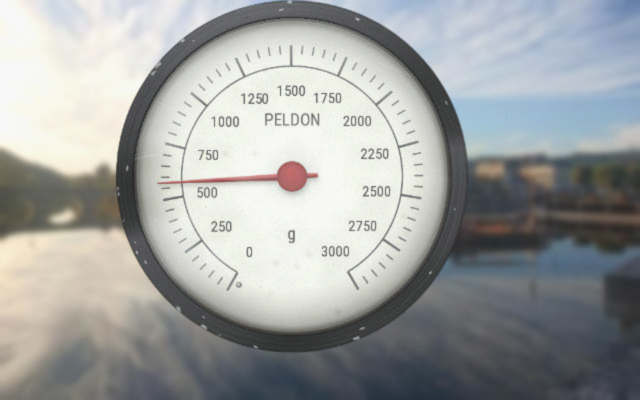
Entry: 575 (g)
